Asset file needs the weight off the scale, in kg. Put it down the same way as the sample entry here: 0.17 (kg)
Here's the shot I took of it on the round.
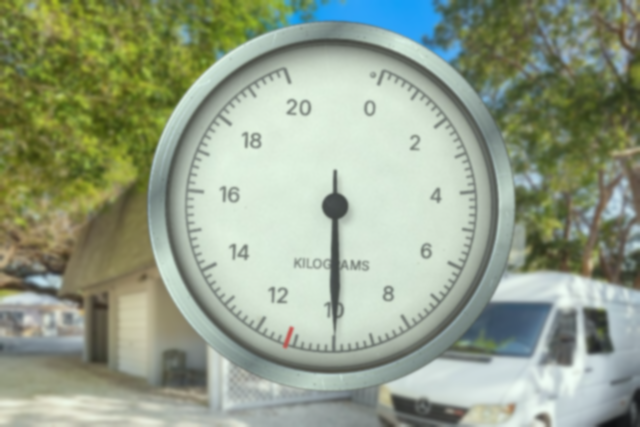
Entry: 10 (kg)
